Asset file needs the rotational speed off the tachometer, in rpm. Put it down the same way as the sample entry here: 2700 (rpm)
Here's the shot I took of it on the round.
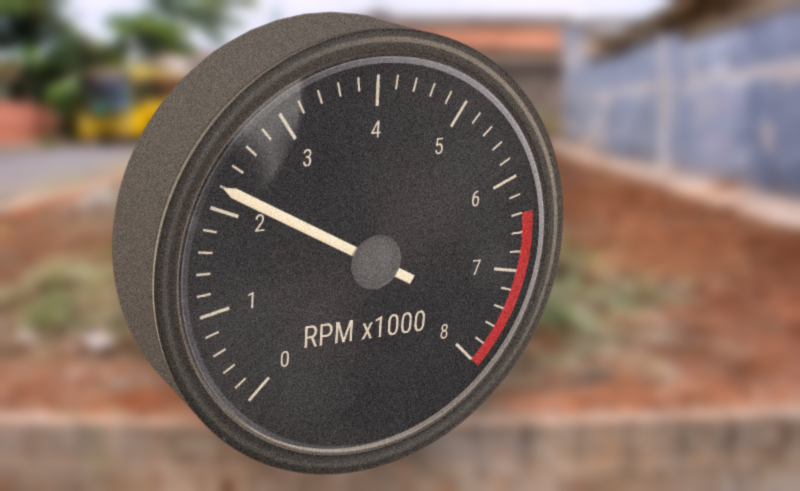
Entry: 2200 (rpm)
